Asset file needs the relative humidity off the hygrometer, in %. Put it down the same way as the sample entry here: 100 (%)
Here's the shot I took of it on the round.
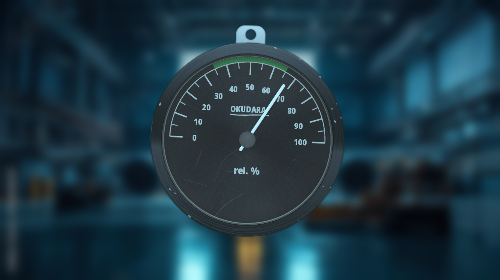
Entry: 67.5 (%)
